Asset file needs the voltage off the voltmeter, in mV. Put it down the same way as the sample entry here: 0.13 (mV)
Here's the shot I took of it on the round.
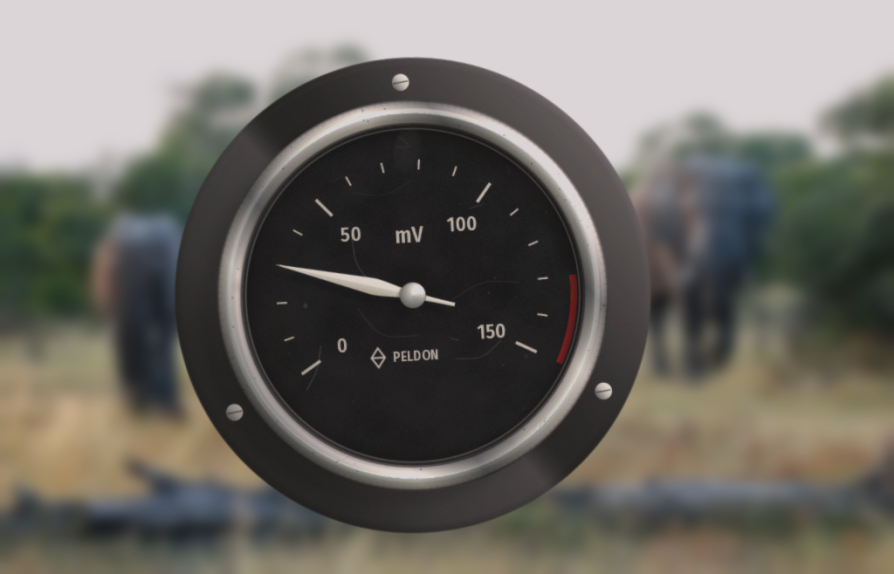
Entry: 30 (mV)
